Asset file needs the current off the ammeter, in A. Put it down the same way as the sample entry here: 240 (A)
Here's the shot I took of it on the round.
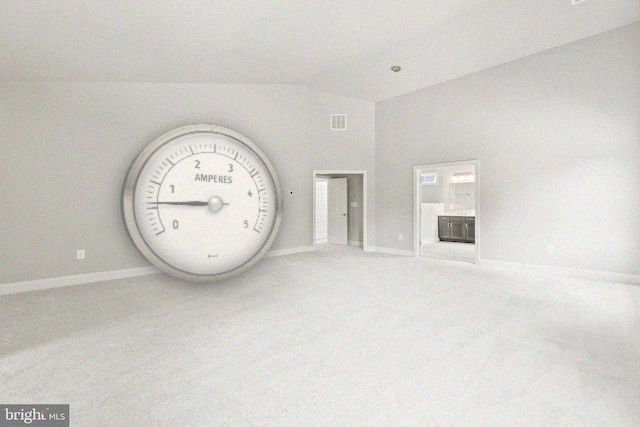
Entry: 0.6 (A)
